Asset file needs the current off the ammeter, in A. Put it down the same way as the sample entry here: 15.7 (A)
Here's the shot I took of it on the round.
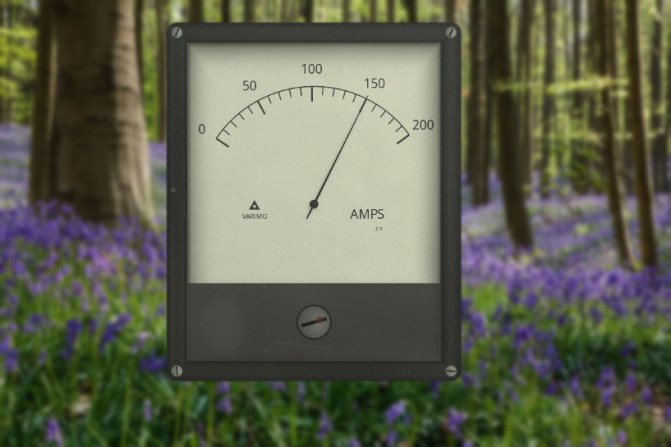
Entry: 150 (A)
